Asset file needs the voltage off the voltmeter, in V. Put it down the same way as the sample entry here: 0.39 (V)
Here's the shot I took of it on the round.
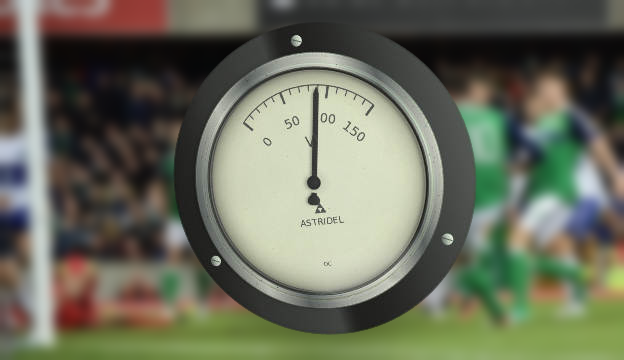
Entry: 90 (V)
